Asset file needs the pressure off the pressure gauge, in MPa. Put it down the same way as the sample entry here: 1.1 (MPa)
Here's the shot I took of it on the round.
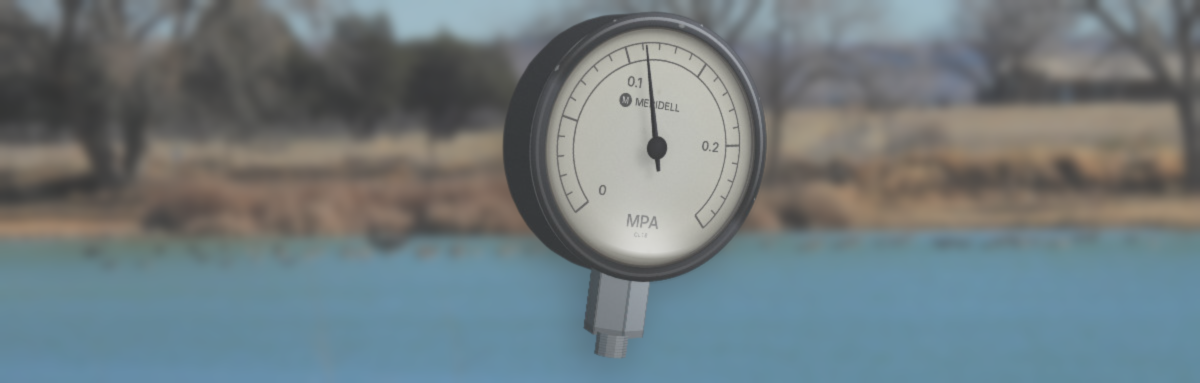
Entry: 0.11 (MPa)
